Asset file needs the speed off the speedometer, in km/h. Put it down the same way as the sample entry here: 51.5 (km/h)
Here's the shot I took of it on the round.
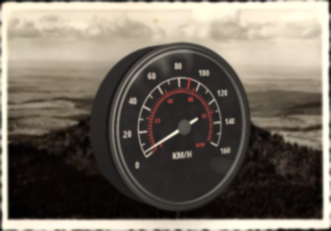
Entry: 5 (km/h)
